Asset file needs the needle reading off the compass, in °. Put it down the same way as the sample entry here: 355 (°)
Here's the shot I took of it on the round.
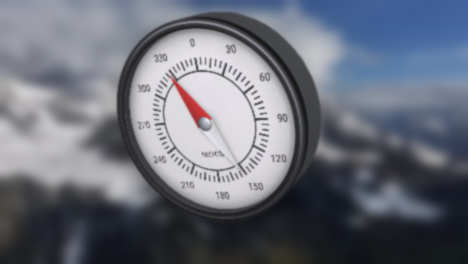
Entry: 330 (°)
